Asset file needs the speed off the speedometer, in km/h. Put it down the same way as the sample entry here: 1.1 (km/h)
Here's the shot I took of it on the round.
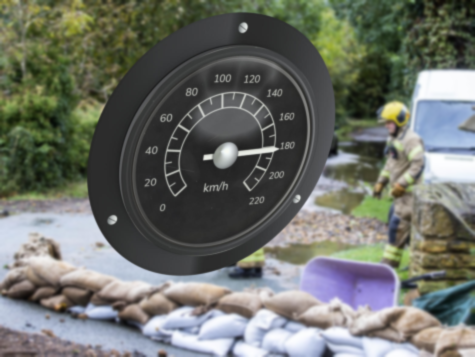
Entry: 180 (km/h)
